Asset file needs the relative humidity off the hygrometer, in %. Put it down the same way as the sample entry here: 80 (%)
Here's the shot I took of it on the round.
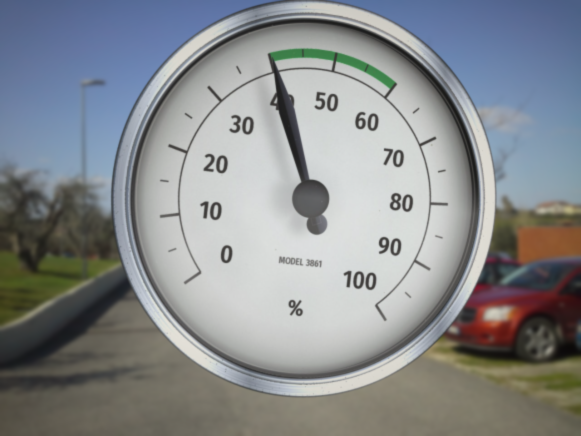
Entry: 40 (%)
